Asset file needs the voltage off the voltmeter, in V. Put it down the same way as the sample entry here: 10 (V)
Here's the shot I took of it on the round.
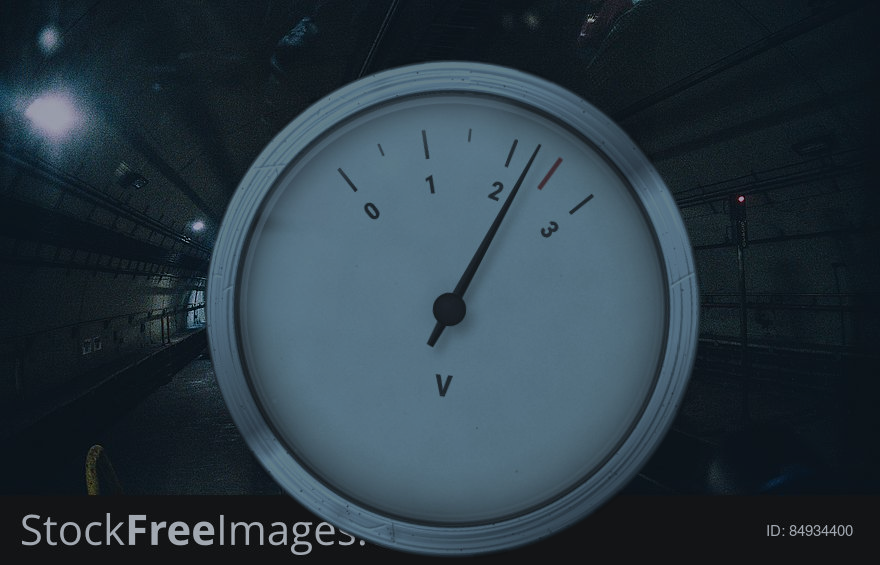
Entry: 2.25 (V)
